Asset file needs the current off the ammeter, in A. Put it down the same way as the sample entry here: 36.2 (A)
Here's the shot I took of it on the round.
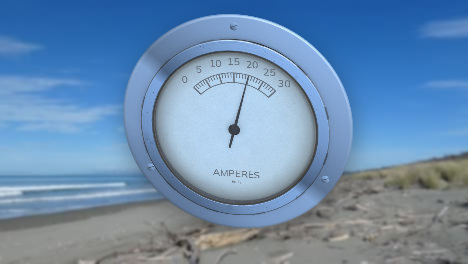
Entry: 20 (A)
